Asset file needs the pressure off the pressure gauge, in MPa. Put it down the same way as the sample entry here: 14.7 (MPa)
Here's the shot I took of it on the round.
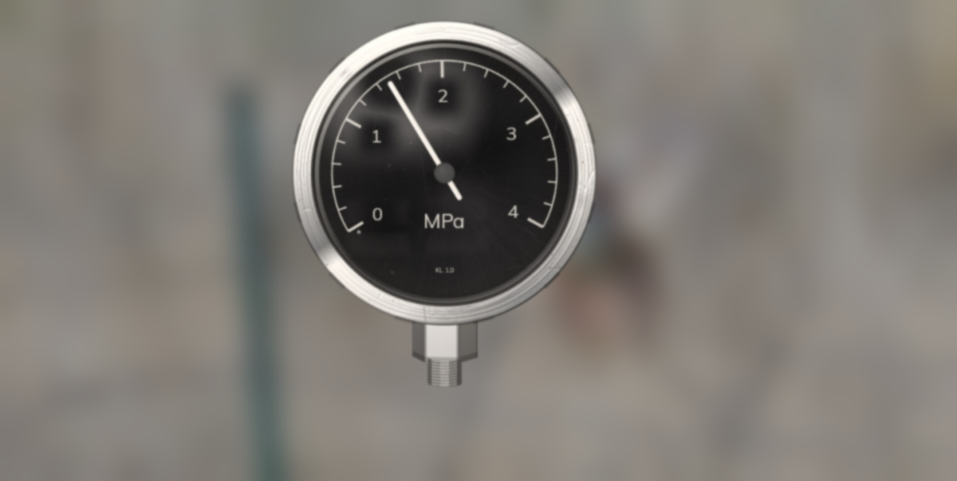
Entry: 1.5 (MPa)
